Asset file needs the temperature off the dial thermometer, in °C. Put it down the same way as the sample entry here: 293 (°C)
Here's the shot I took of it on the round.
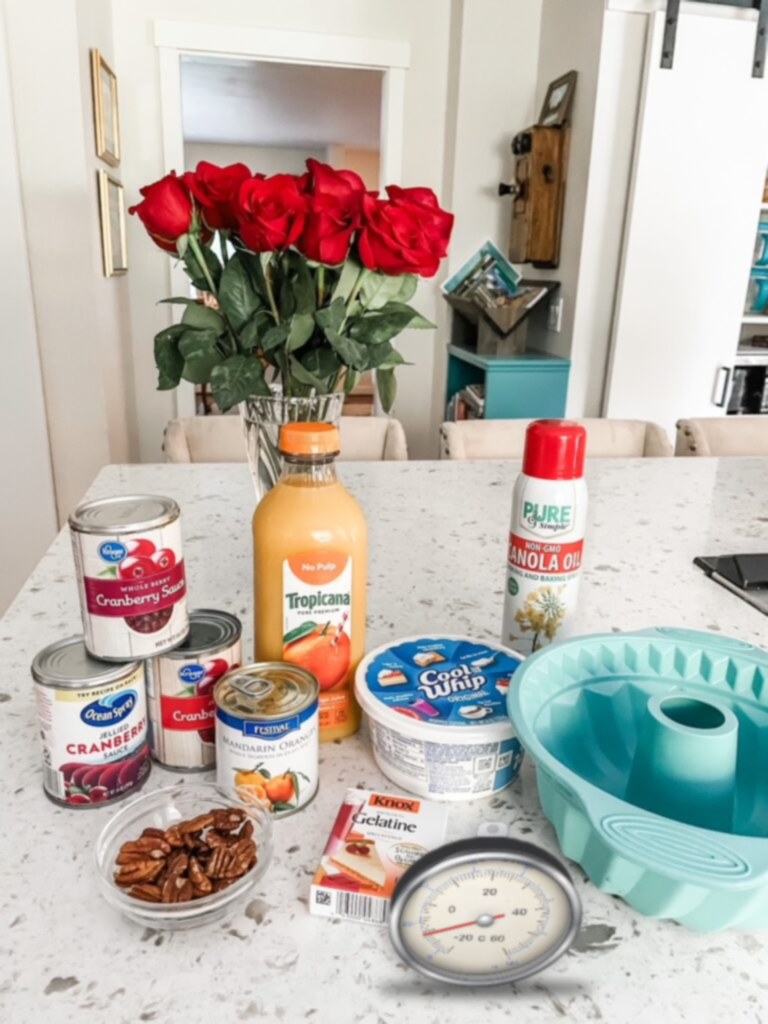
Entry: -10 (°C)
